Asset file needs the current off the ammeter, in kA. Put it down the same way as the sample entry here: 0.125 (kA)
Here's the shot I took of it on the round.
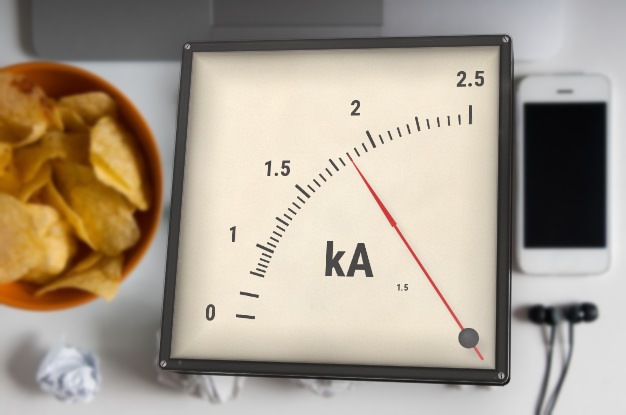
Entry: 1.85 (kA)
